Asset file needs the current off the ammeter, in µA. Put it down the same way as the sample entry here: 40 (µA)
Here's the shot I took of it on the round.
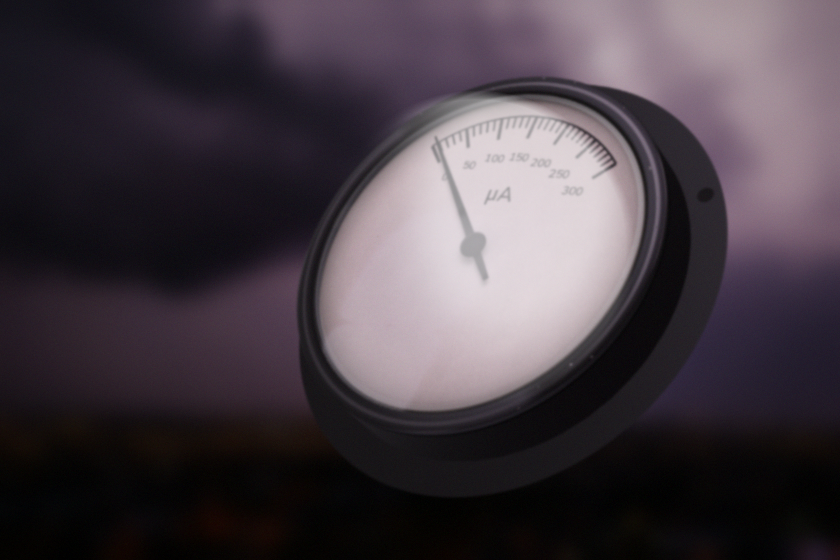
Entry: 10 (µA)
